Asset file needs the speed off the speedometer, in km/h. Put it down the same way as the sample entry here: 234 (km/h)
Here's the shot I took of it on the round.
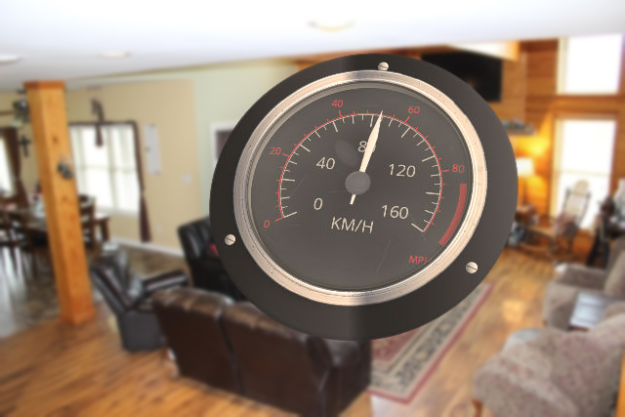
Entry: 85 (km/h)
